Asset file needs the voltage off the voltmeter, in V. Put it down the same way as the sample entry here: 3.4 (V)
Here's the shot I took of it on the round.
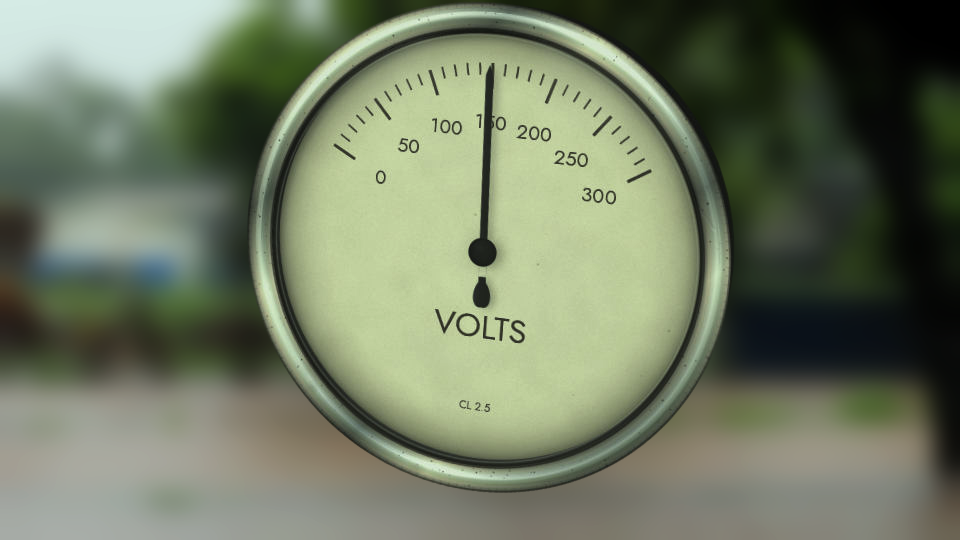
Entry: 150 (V)
